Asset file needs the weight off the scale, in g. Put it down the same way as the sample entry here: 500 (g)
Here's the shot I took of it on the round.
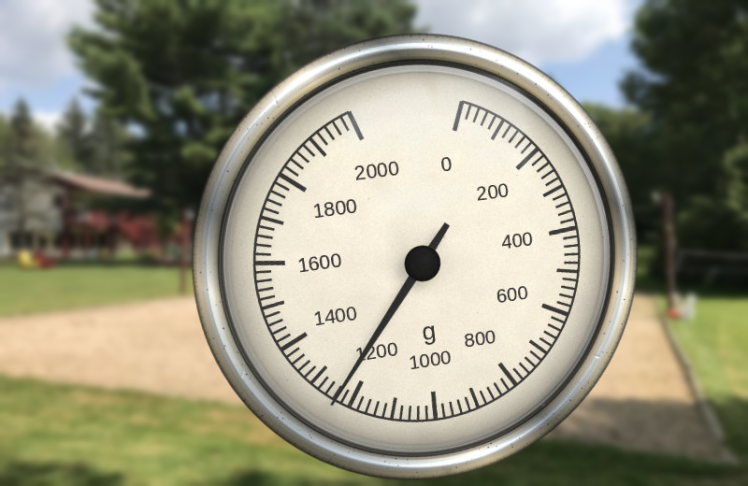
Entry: 1240 (g)
